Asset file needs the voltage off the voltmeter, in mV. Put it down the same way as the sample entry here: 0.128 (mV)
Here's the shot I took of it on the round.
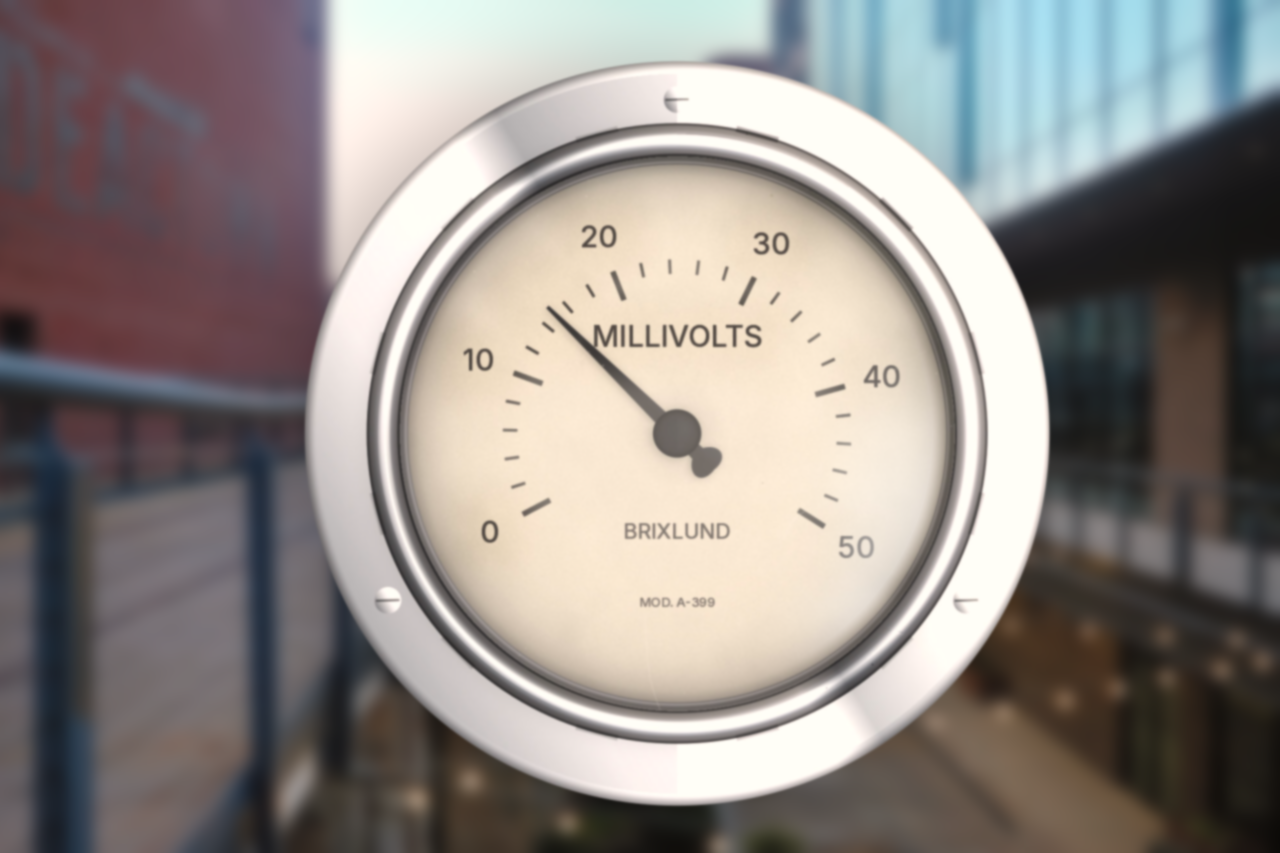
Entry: 15 (mV)
